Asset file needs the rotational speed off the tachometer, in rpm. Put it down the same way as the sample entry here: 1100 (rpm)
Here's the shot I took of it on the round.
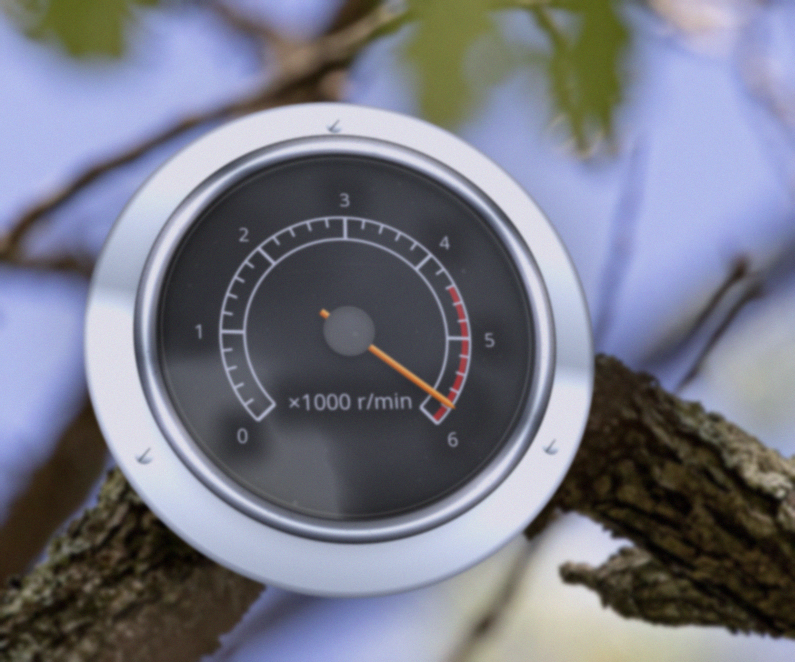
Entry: 5800 (rpm)
